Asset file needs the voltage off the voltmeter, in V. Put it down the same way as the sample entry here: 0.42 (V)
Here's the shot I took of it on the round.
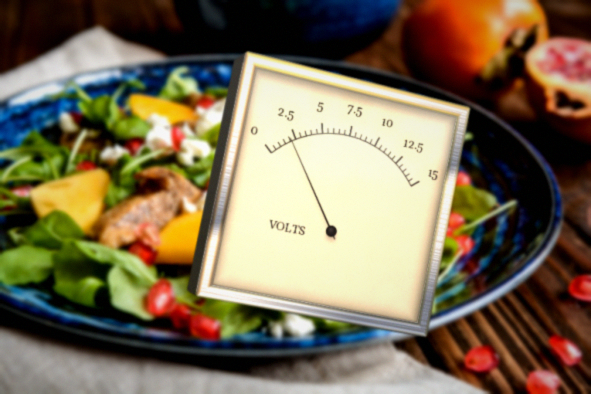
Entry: 2 (V)
